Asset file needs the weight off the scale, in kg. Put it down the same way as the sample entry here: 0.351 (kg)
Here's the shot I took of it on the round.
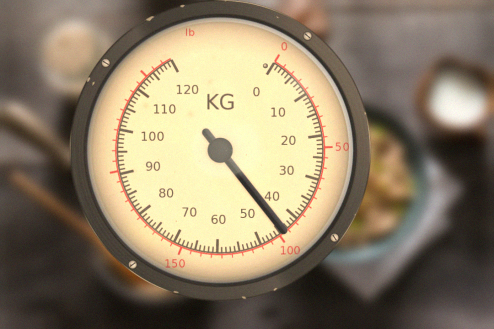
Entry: 44 (kg)
